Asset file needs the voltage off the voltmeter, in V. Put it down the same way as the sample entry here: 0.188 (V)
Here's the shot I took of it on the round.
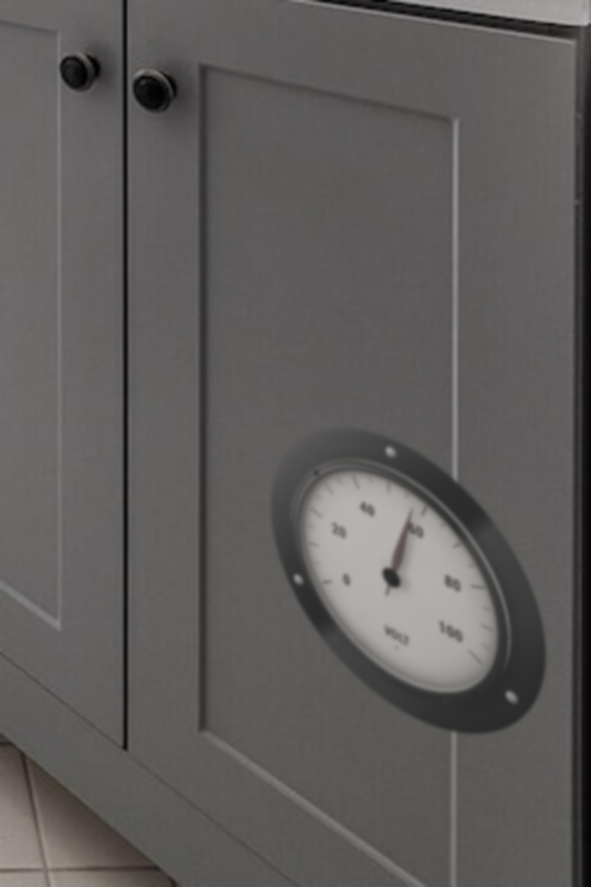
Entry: 57.5 (V)
